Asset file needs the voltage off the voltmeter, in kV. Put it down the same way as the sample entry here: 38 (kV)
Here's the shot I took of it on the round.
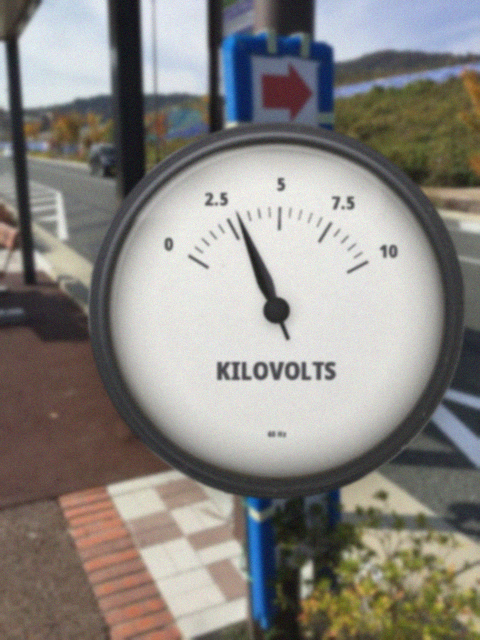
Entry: 3 (kV)
